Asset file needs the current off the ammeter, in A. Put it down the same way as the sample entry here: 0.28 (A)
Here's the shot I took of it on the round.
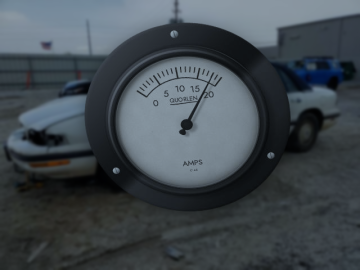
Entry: 18 (A)
